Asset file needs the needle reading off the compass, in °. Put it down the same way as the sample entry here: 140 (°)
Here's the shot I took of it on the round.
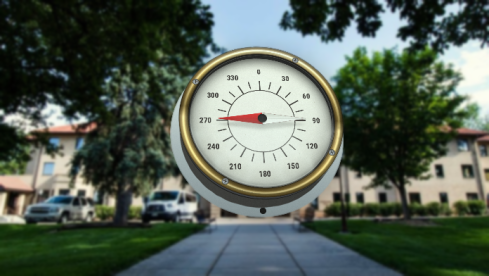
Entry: 270 (°)
